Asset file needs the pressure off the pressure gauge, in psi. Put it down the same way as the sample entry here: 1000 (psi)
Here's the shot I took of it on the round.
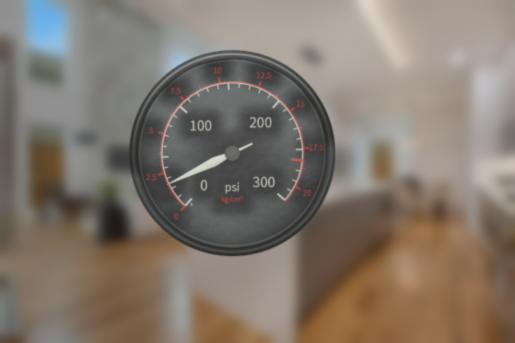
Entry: 25 (psi)
